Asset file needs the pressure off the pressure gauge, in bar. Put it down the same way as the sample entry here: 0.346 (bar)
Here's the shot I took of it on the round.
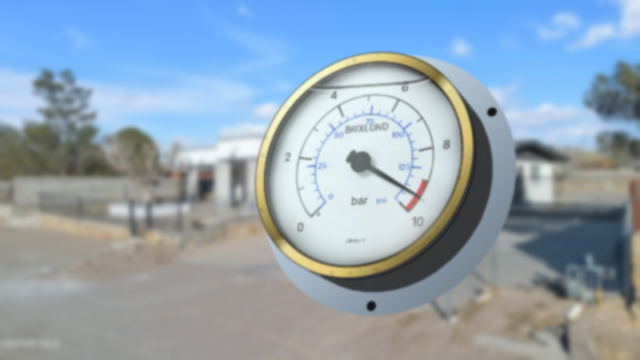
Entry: 9.5 (bar)
